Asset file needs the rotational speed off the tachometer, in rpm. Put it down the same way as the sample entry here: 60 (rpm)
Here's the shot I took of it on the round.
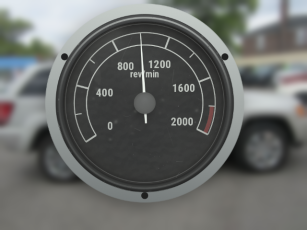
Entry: 1000 (rpm)
